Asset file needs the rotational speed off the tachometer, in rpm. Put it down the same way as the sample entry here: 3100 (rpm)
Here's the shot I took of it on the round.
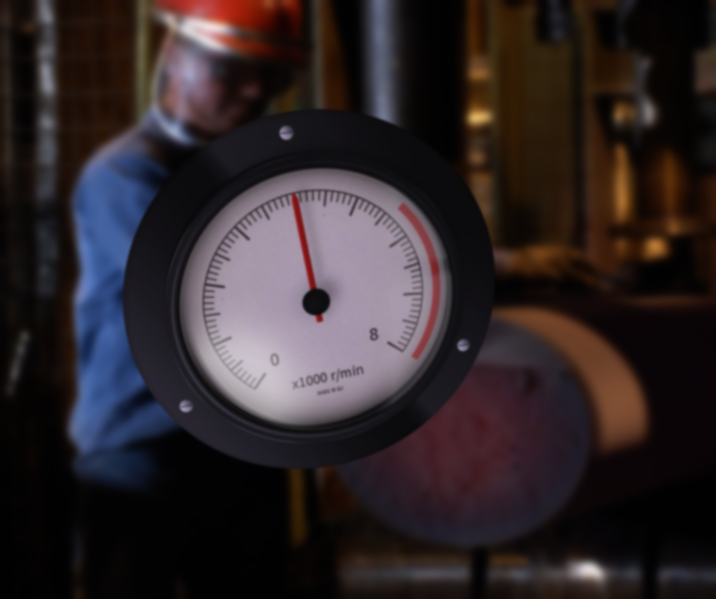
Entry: 4000 (rpm)
